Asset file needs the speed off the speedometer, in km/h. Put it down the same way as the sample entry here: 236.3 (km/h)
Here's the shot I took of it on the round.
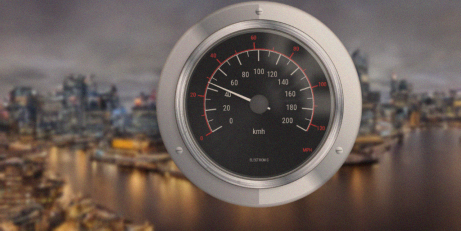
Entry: 45 (km/h)
